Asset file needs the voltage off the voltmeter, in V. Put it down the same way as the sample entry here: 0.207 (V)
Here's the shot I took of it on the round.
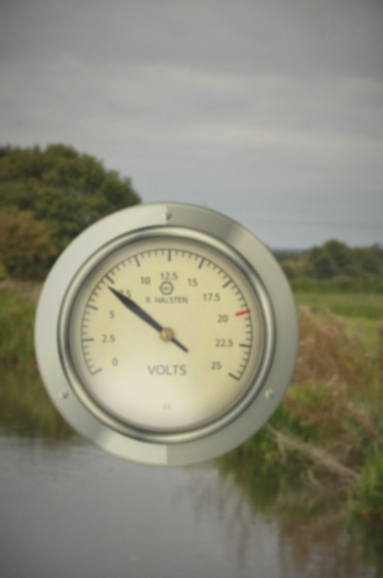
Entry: 7 (V)
